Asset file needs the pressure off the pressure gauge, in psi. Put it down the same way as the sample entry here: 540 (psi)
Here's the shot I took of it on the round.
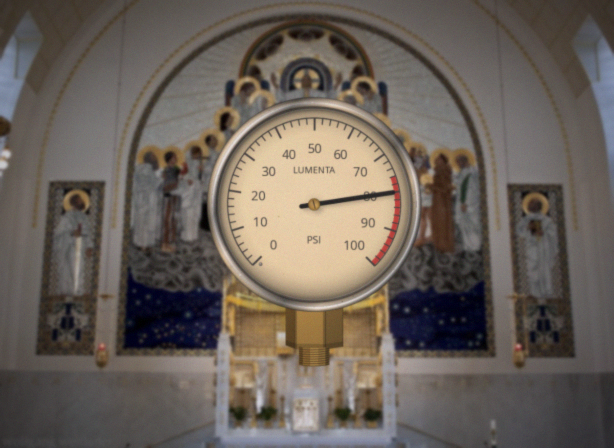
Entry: 80 (psi)
